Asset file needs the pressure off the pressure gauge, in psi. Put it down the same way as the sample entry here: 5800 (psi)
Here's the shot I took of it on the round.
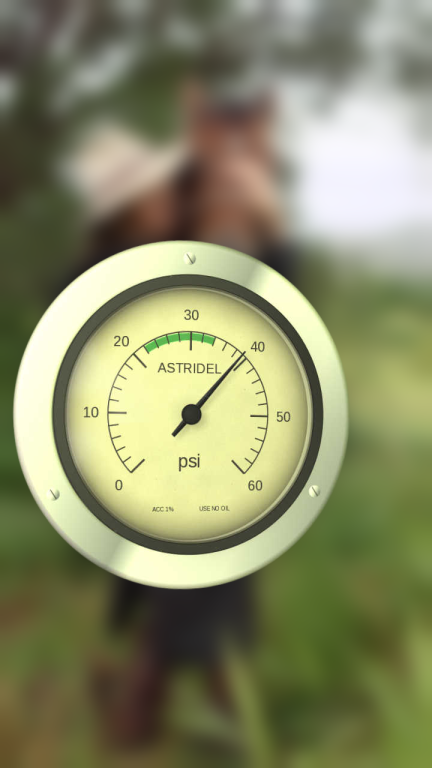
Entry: 39 (psi)
